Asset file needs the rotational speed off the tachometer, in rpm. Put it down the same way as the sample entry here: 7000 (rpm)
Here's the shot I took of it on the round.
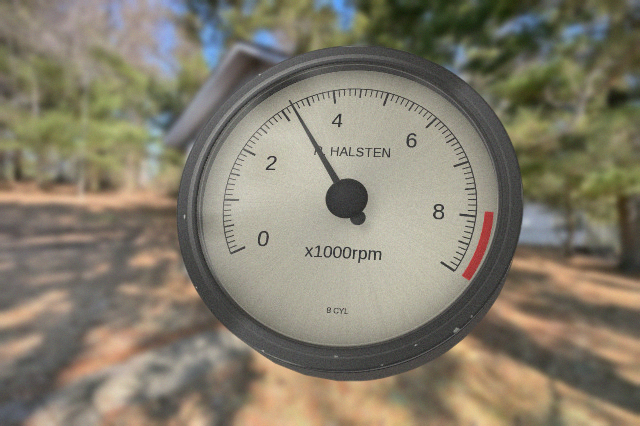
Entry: 3200 (rpm)
